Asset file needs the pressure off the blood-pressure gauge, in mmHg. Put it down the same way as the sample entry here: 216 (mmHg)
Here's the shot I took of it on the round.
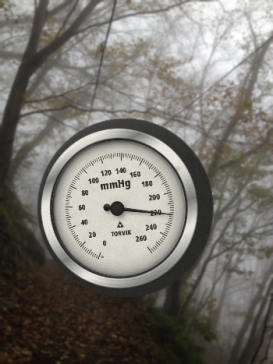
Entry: 220 (mmHg)
